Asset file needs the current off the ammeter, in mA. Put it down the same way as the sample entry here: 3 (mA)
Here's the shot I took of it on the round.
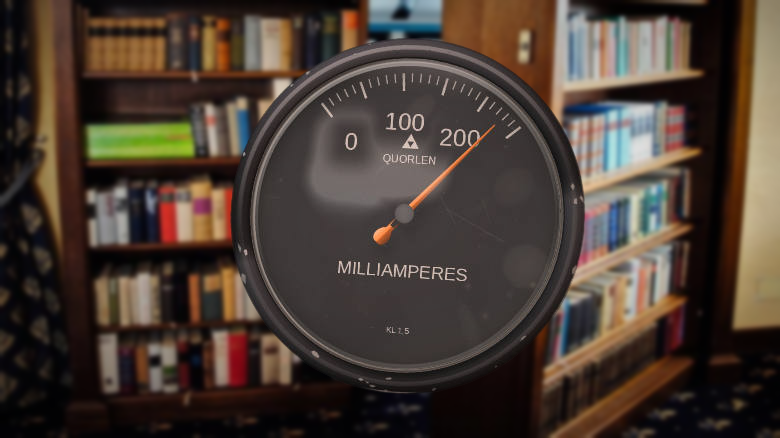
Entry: 230 (mA)
